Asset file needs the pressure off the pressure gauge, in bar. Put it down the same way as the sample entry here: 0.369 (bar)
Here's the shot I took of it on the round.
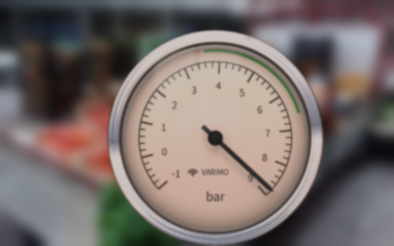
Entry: 8.8 (bar)
